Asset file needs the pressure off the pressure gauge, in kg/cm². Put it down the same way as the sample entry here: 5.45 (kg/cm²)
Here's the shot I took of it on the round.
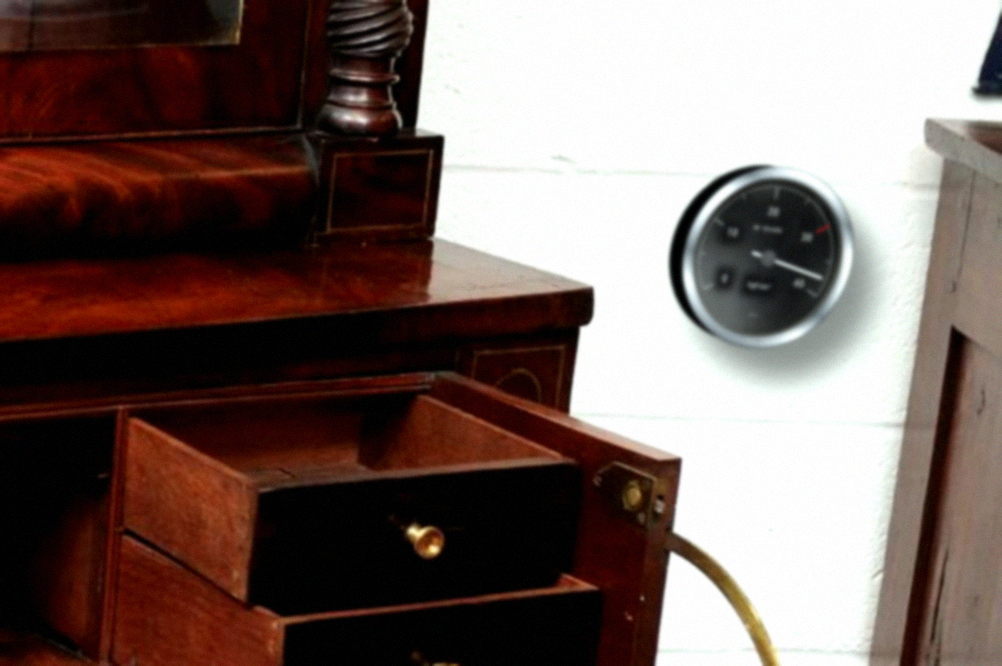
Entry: 37.5 (kg/cm²)
